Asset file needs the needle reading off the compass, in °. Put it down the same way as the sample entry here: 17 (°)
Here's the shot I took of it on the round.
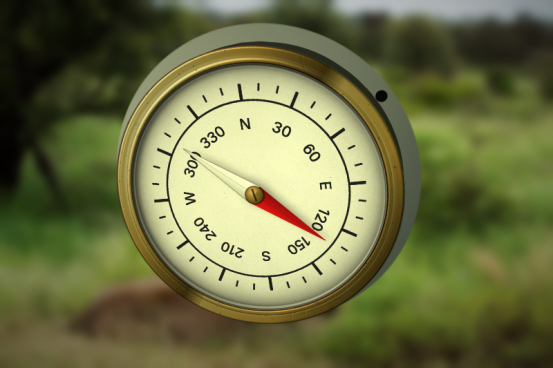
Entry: 130 (°)
